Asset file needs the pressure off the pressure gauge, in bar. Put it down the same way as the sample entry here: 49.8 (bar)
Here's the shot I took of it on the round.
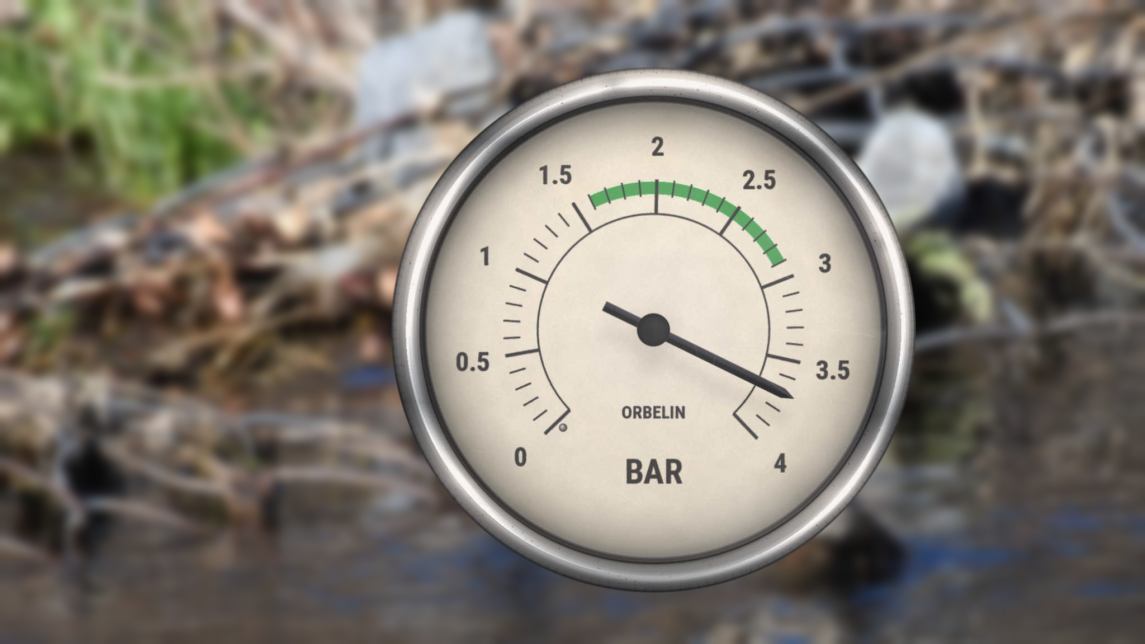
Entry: 3.7 (bar)
